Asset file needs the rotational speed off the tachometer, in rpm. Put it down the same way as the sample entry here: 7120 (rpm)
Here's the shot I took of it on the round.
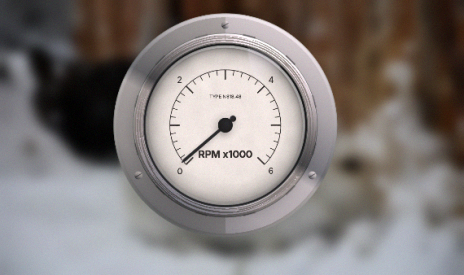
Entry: 100 (rpm)
